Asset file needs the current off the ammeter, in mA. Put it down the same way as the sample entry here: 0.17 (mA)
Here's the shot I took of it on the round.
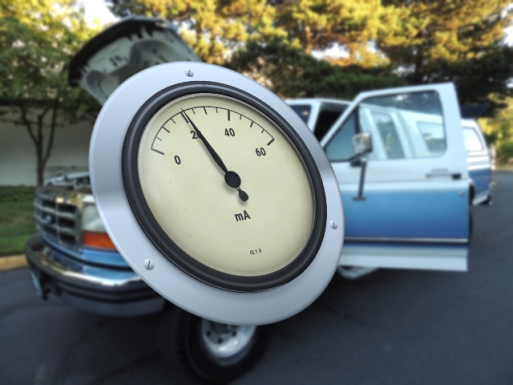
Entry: 20 (mA)
